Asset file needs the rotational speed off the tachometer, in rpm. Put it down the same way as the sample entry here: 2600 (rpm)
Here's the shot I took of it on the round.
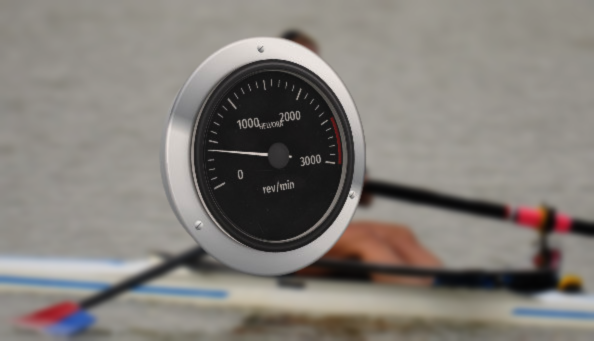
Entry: 400 (rpm)
